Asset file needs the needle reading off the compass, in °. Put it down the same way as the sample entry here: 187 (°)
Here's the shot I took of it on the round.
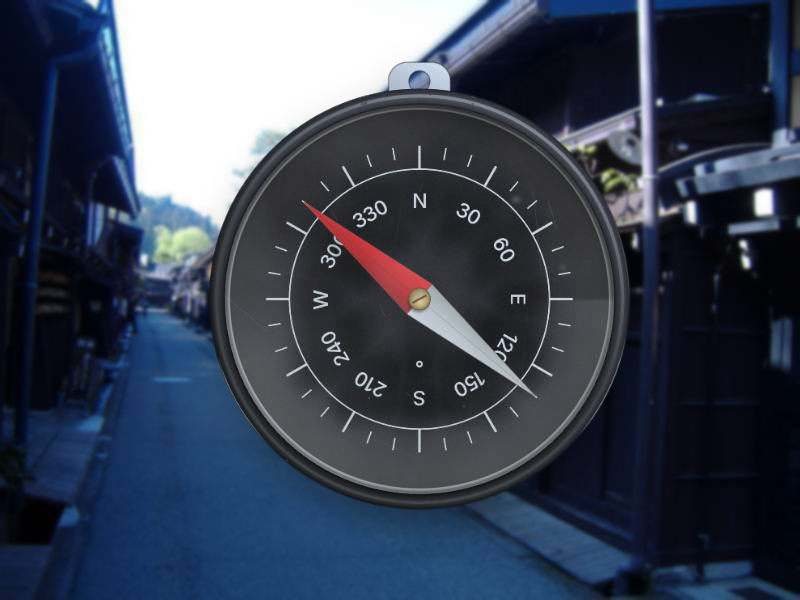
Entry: 310 (°)
